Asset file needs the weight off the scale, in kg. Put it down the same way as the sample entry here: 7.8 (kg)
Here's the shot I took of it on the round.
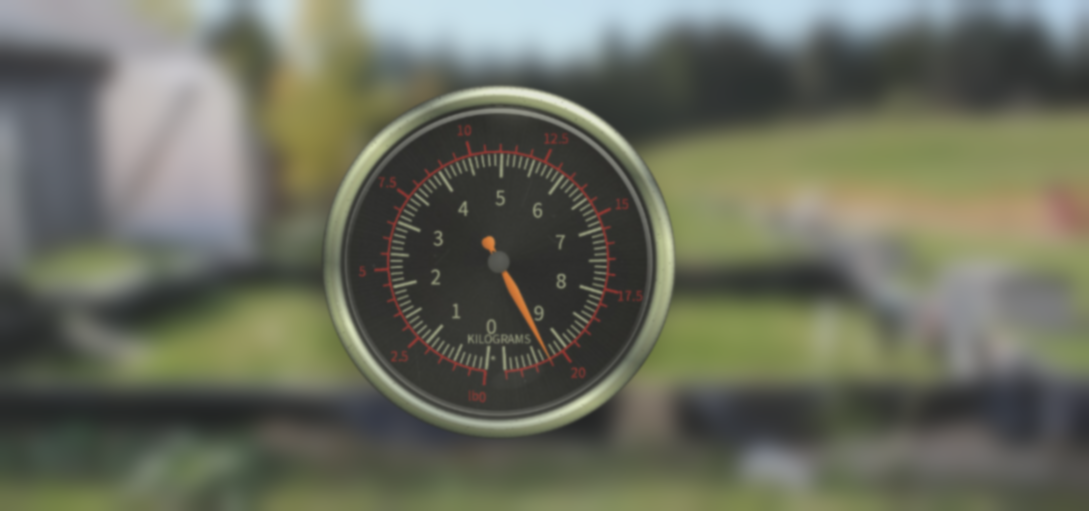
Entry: 9.3 (kg)
